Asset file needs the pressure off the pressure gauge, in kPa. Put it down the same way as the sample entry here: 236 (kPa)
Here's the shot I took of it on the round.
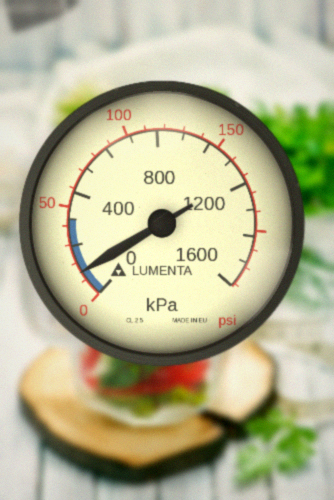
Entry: 100 (kPa)
